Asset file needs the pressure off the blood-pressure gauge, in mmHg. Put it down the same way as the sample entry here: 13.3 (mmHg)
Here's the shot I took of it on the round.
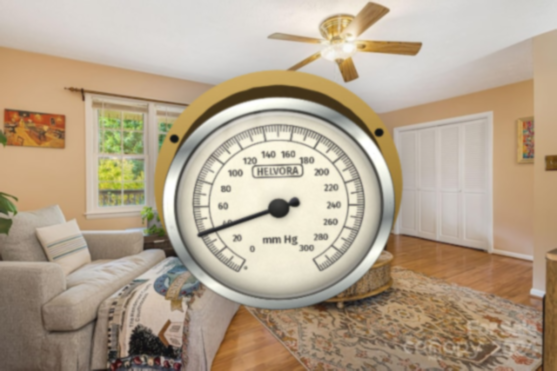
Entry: 40 (mmHg)
